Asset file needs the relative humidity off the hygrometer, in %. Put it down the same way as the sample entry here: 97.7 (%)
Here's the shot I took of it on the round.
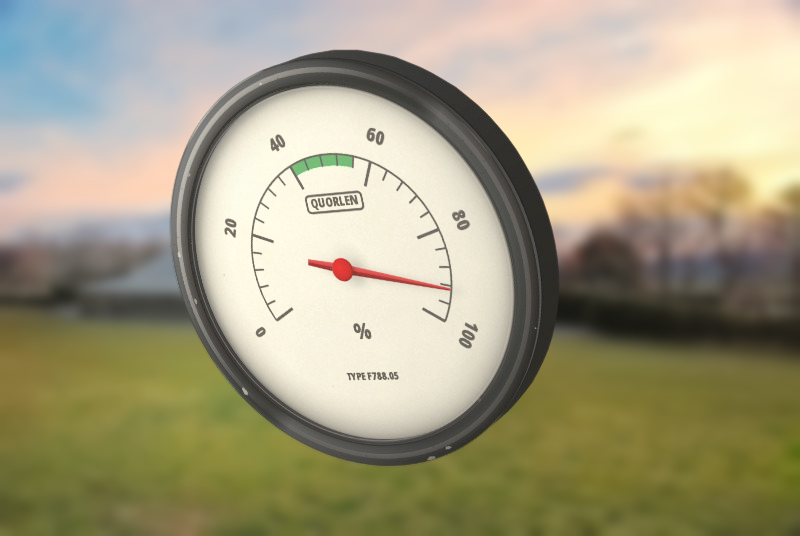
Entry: 92 (%)
